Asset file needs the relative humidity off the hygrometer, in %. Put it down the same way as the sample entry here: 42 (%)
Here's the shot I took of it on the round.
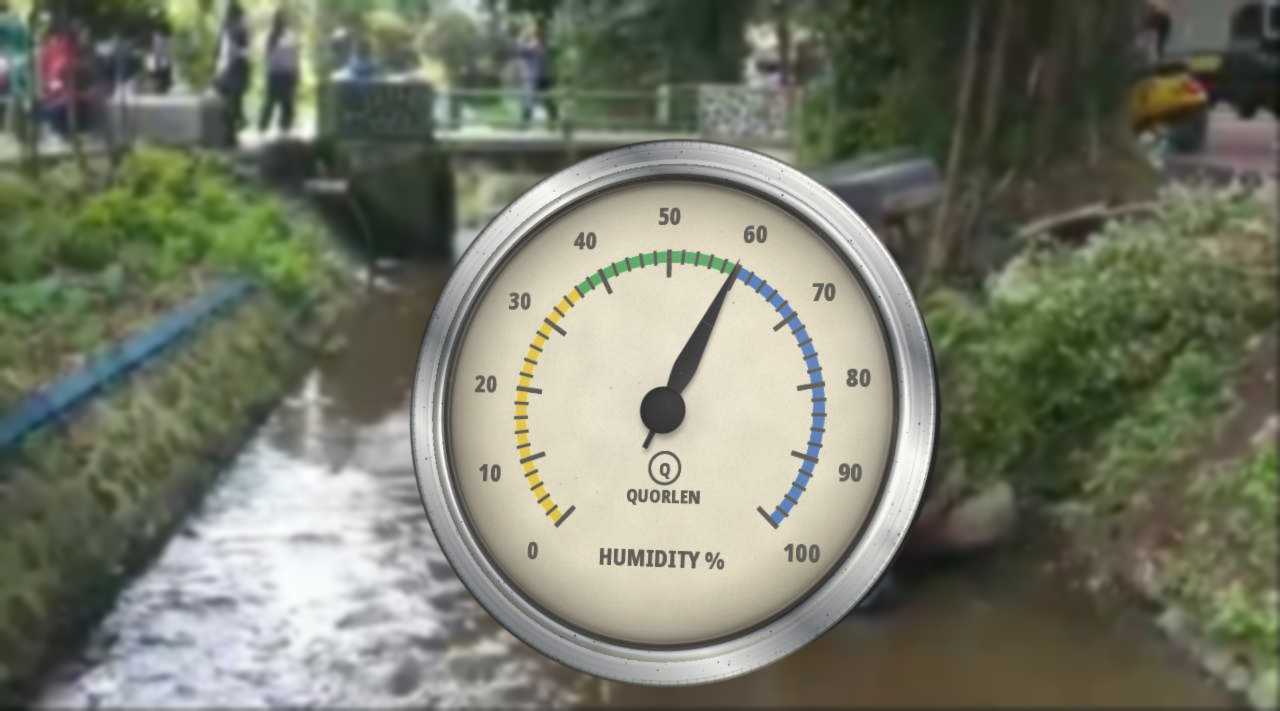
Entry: 60 (%)
